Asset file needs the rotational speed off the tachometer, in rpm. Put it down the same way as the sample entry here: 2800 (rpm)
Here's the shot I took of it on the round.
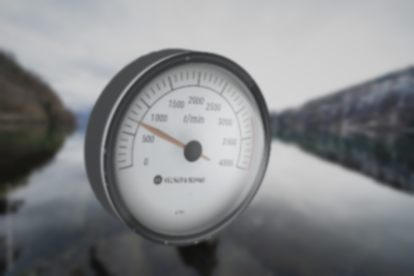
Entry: 700 (rpm)
